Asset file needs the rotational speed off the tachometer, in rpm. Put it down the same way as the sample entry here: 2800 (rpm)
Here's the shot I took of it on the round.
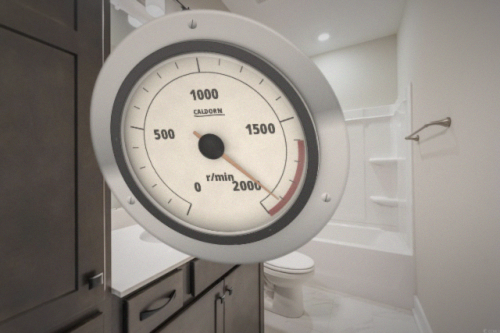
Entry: 1900 (rpm)
